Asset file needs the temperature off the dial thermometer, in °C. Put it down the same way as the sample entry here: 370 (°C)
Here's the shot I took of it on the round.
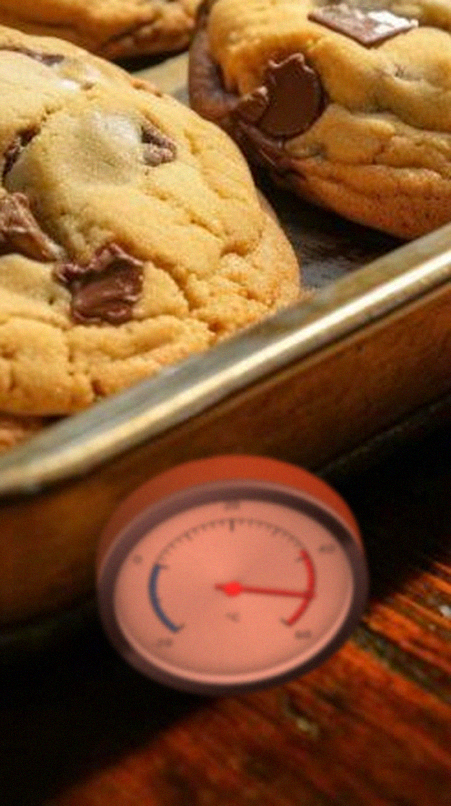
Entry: 50 (°C)
